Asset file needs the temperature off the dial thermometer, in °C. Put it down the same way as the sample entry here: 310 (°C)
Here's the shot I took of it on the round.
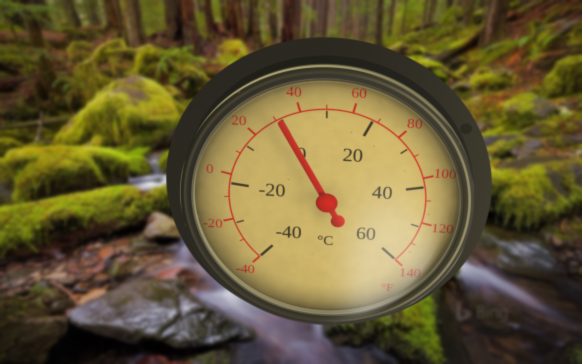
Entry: 0 (°C)
